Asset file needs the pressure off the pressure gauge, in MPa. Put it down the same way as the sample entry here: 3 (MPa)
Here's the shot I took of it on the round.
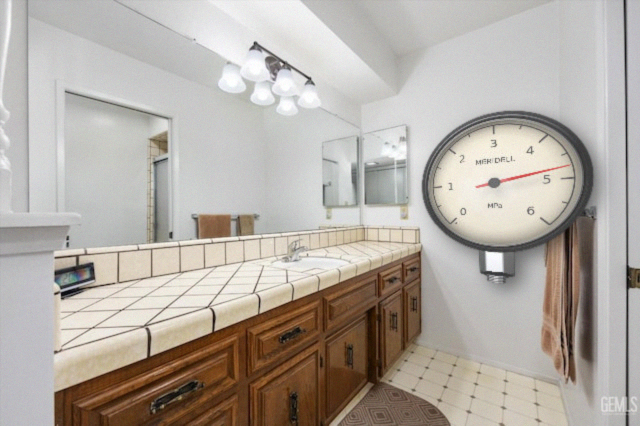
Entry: 4.75 (MPa)
